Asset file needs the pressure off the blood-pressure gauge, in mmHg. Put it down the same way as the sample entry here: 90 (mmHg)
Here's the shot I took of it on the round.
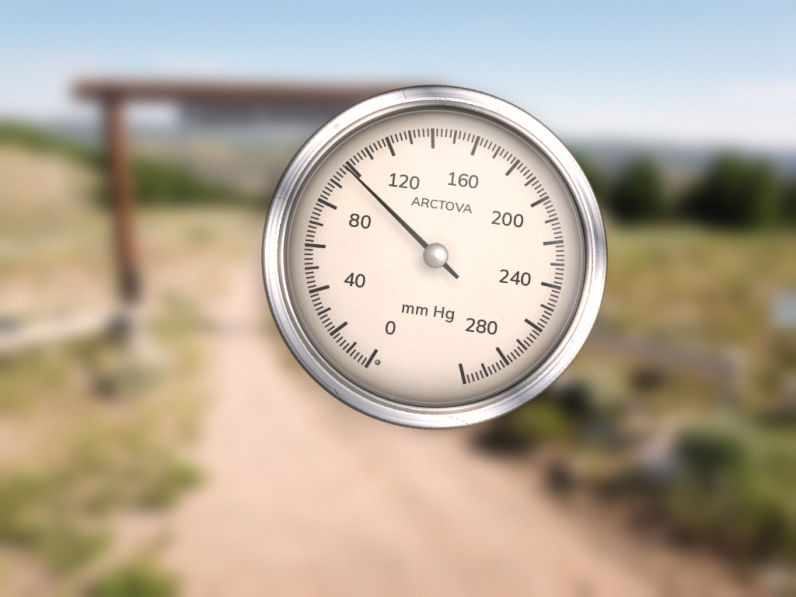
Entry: 98 (mmHg)
